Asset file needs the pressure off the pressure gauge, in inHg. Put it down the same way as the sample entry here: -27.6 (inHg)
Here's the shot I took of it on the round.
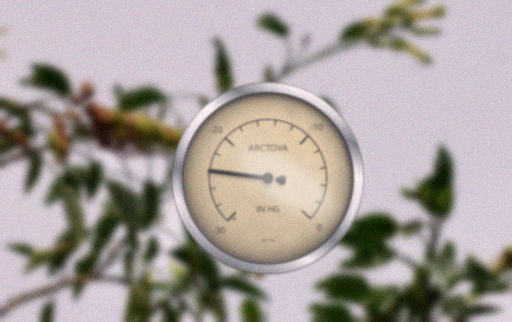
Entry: -24 (inHg)
